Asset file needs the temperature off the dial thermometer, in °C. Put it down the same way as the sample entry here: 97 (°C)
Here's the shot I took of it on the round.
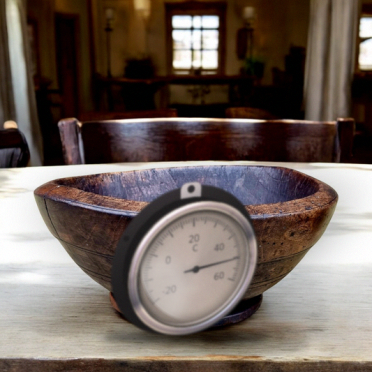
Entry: 50 (°C)
